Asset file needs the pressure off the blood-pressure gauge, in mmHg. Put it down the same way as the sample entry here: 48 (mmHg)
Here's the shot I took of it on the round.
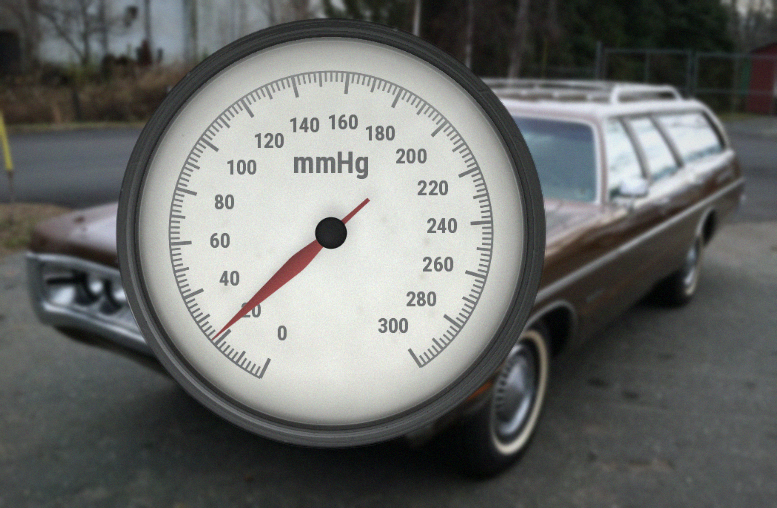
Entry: 22 (mmHg)
